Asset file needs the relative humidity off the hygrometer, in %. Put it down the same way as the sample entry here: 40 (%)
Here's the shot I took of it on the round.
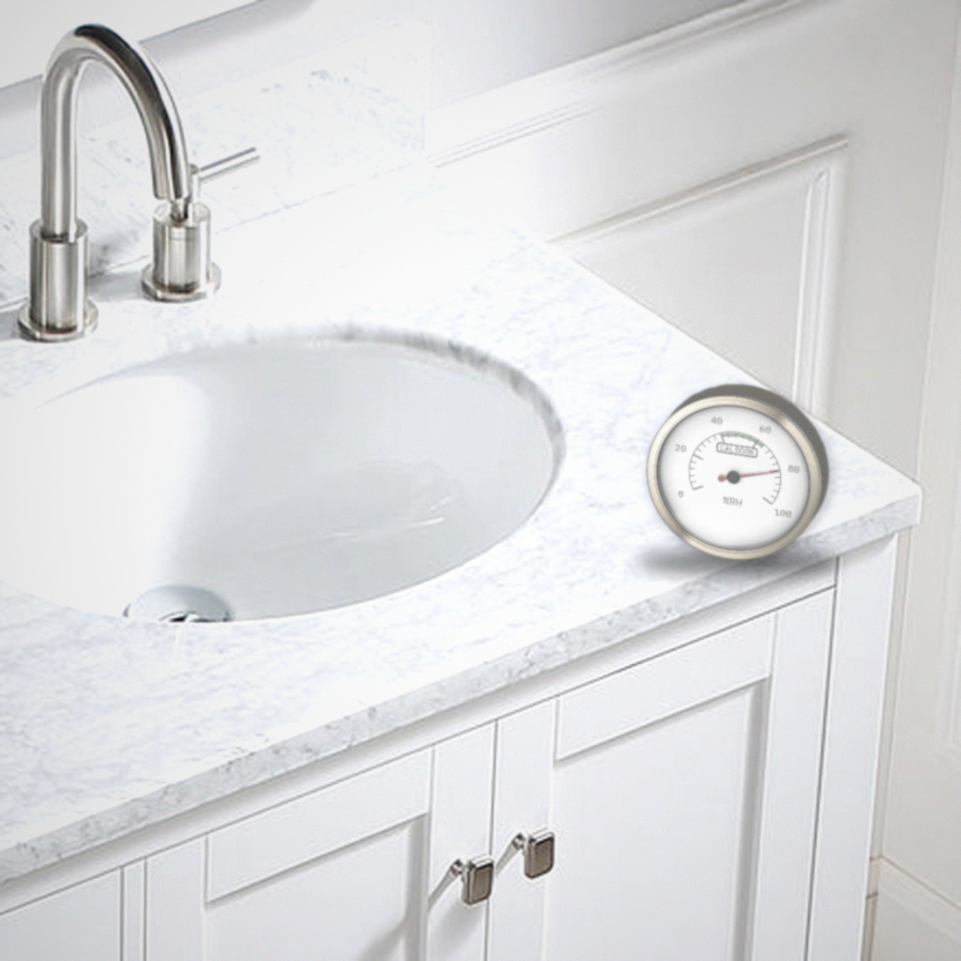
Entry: 80 (%)
